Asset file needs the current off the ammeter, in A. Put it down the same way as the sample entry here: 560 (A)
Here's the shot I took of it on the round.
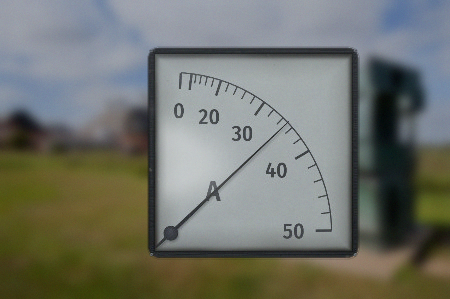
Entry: 35 (A)
